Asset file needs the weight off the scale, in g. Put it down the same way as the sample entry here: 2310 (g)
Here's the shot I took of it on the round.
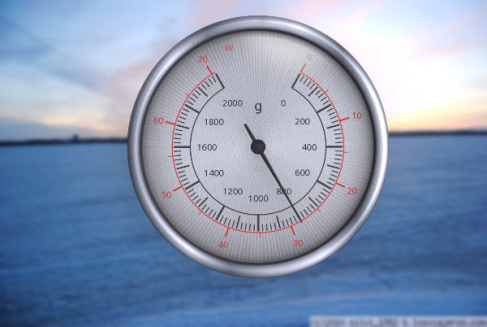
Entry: 800 (g)
